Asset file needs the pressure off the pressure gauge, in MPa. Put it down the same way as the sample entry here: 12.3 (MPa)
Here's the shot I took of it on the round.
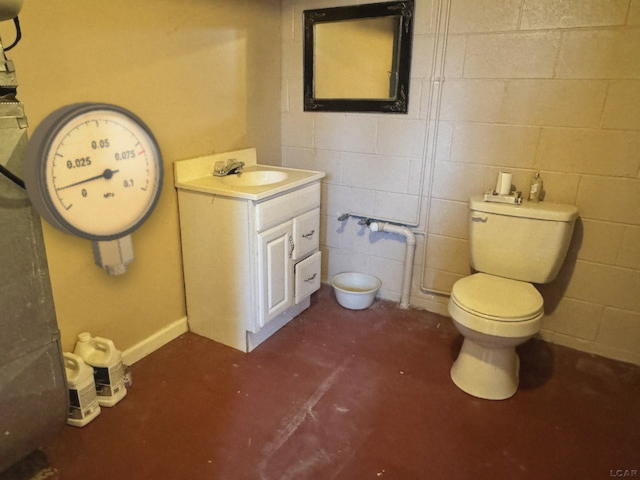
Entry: 0.01 (MPa)
